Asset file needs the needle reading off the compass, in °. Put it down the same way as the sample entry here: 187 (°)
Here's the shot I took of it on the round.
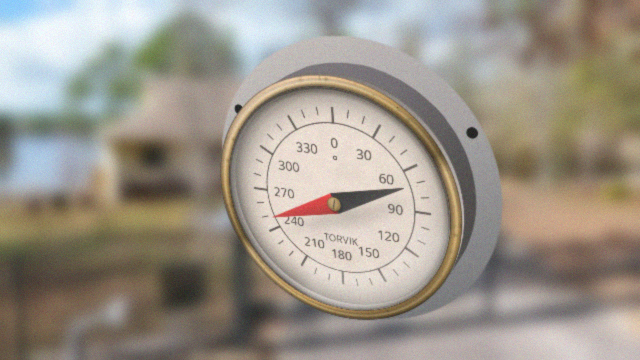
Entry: 250 (°)
